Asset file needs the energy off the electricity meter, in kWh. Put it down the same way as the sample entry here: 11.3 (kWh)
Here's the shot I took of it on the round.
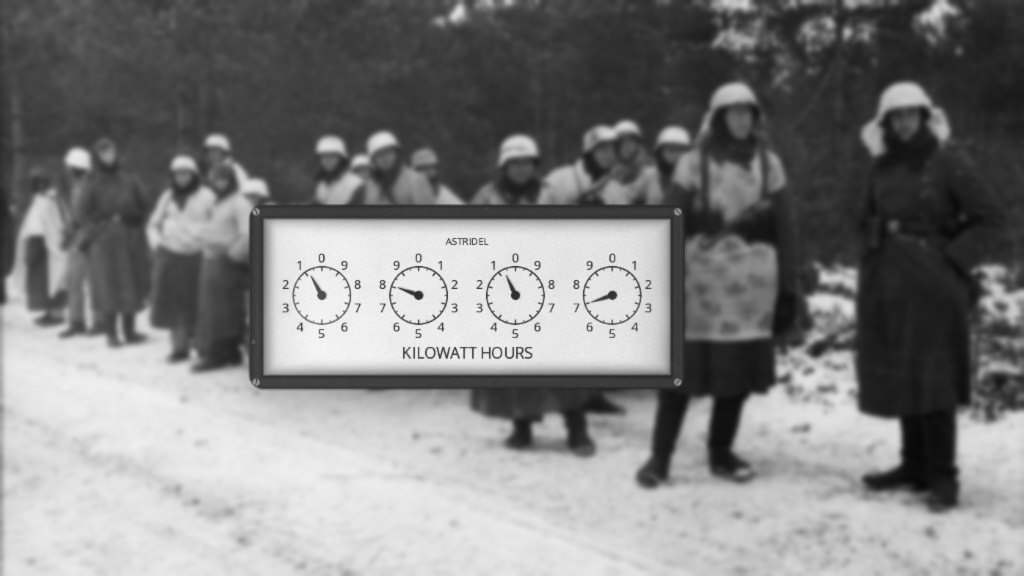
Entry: 807 (kWh)
